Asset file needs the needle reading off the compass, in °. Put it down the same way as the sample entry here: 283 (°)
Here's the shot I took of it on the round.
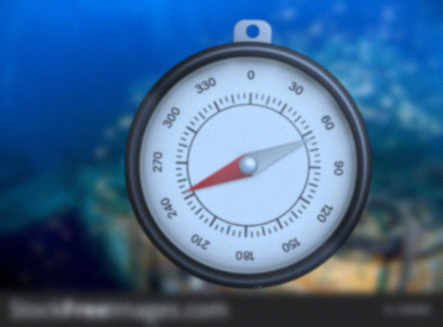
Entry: 245 (°)
